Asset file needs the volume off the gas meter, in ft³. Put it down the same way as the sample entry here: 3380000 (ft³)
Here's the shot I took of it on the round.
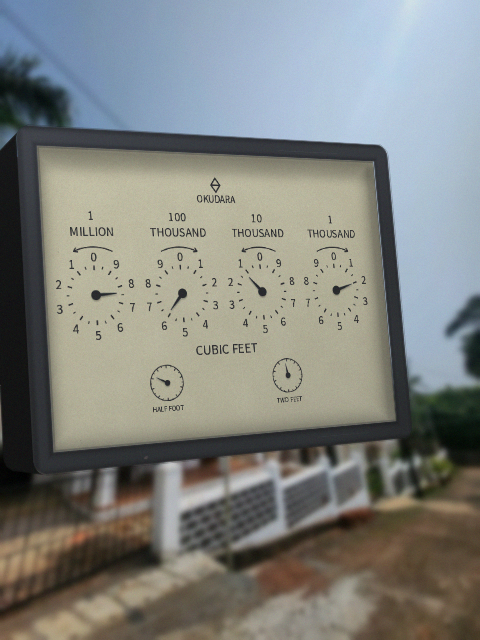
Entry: 761200 (ft³)
